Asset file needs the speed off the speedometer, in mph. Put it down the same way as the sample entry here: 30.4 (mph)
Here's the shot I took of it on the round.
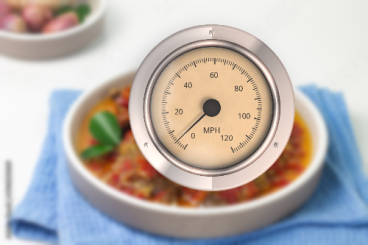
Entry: 5 (mph)
